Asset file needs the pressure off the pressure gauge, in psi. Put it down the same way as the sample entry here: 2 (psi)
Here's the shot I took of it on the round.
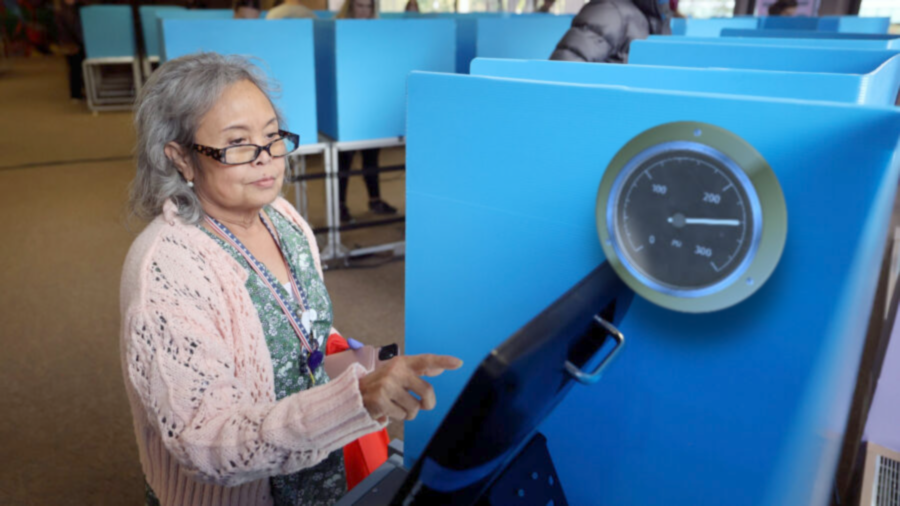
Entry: 240 (psi)
